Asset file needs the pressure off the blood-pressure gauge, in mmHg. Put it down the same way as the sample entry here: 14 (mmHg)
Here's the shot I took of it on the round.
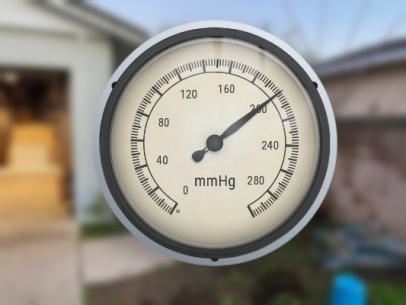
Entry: 200 (mmHg)
